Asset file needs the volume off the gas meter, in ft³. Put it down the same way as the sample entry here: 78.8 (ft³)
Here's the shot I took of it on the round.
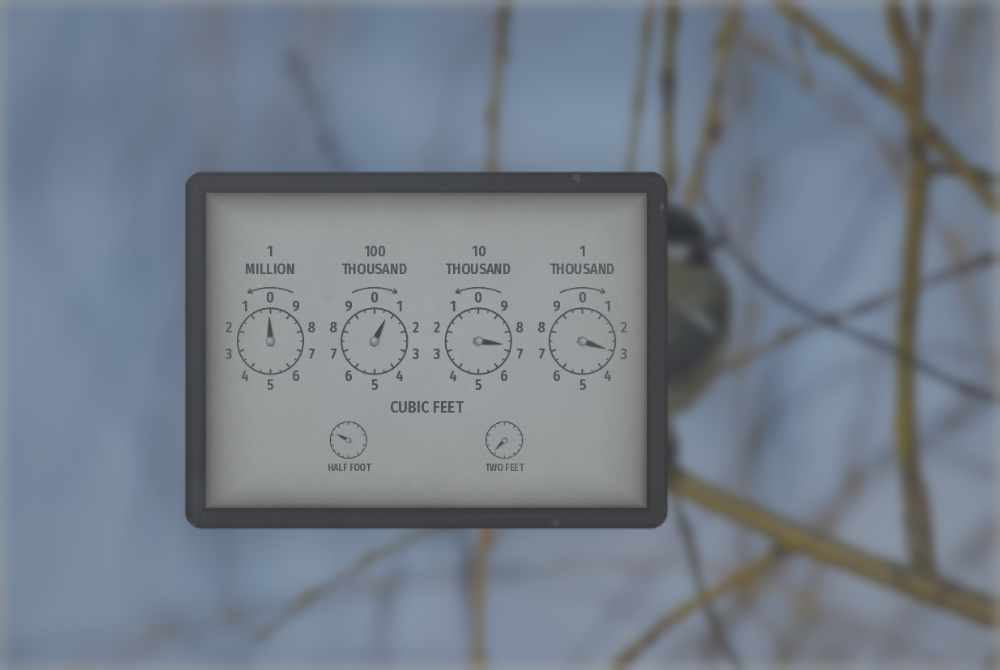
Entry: 7300 (ft³)
